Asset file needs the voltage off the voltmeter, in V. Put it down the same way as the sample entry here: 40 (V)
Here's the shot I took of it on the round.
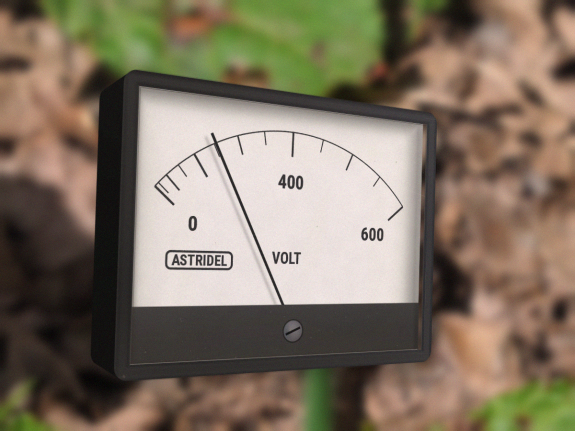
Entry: 250 (V)
